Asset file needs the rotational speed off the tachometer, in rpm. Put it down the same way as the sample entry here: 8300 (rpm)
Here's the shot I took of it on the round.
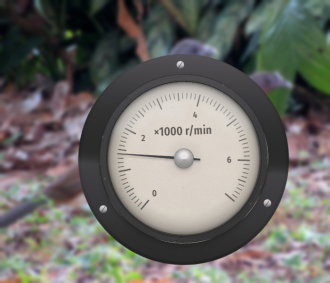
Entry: 1400 (rpm)
